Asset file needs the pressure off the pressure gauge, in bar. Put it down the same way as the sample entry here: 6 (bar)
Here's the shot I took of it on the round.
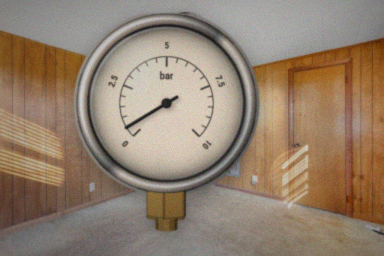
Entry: 0.5 (bar)
